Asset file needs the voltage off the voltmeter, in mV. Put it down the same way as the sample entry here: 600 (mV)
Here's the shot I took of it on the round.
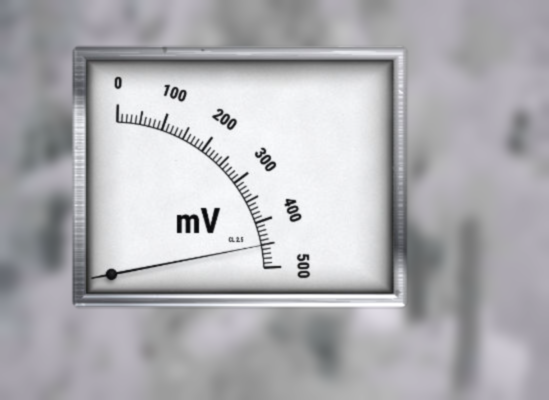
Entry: 450 (mV)
